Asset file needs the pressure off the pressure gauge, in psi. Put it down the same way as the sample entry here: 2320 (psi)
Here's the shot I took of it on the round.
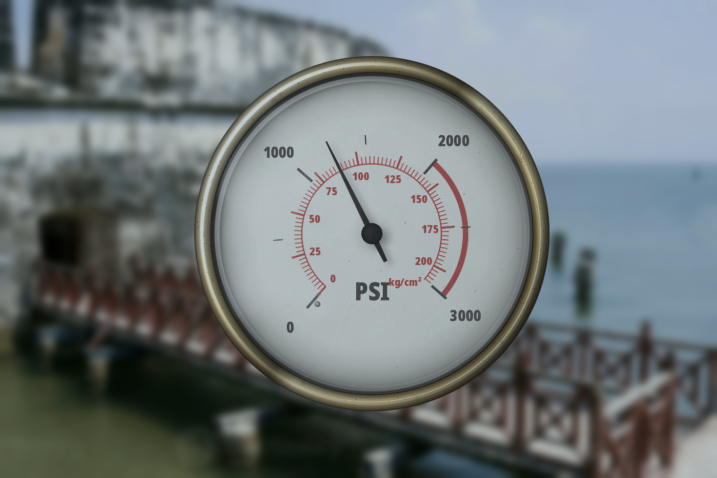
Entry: 1250 (psi)
